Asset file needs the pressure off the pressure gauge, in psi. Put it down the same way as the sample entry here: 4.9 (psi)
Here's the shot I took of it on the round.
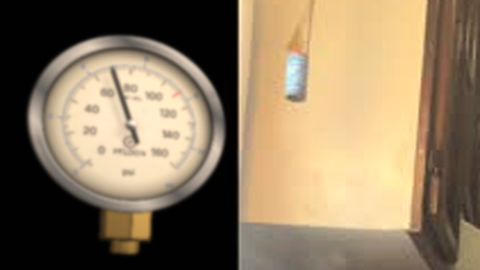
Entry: 70 (psi)
